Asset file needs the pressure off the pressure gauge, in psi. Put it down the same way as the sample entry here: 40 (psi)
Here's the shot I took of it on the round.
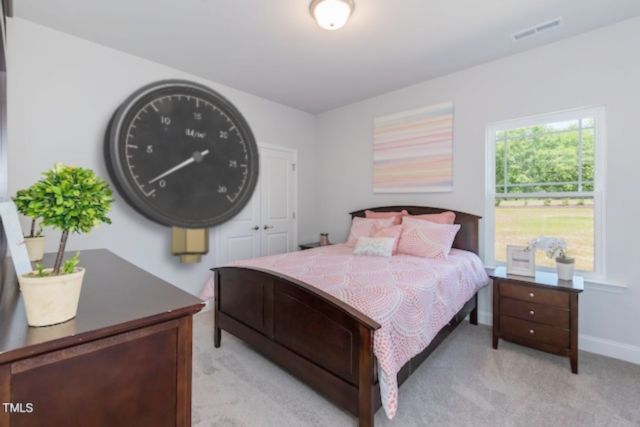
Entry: 1 (psi)
